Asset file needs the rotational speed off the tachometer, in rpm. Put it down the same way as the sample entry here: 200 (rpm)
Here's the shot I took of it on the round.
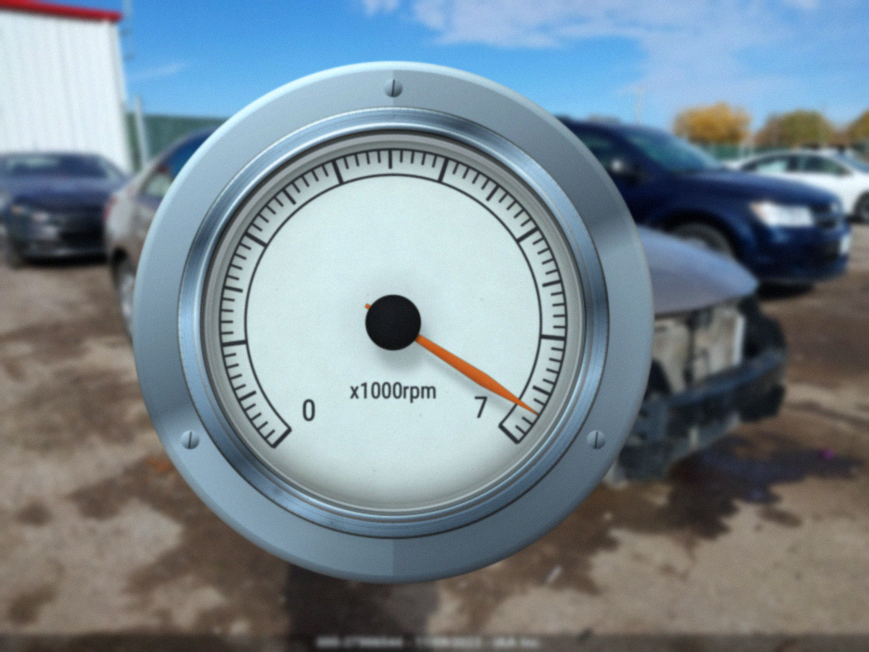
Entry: 6700 (rpm)
